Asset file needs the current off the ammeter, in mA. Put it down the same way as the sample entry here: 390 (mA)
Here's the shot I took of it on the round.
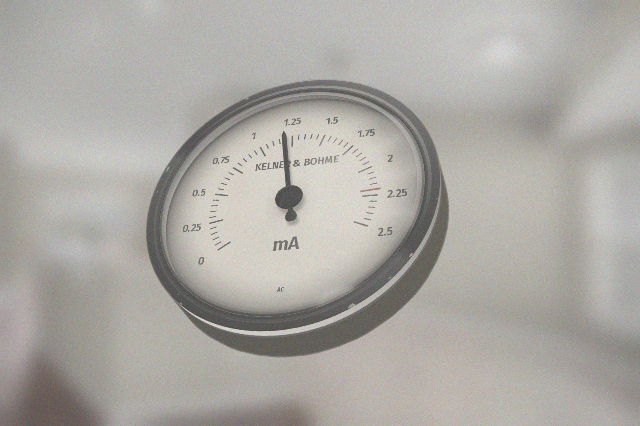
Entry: 1.2 (mA)
